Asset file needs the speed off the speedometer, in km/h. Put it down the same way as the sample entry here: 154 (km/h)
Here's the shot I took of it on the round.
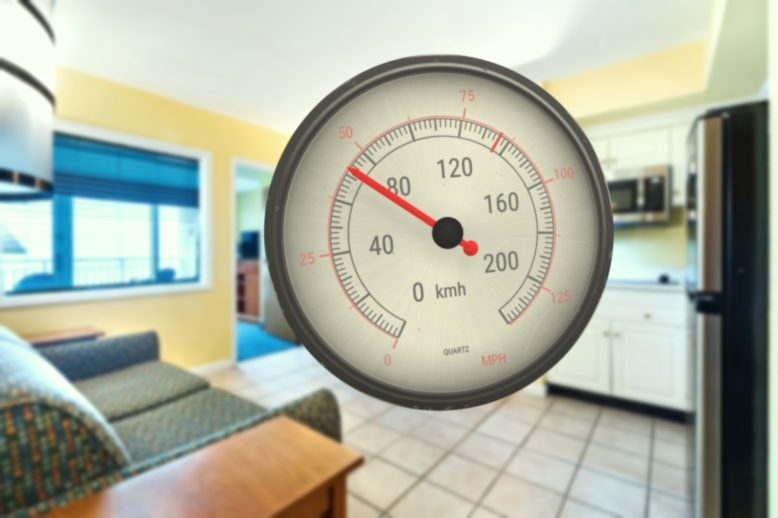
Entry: 72 (km/h)
